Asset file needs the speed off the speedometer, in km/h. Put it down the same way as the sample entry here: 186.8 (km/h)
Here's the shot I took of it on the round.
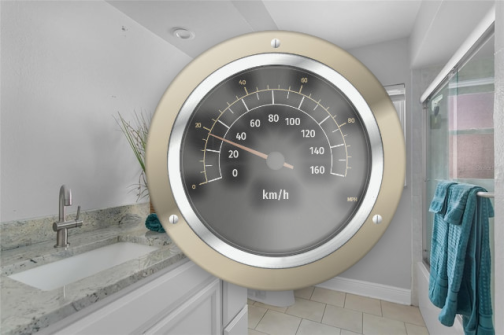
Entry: 30 (km/h)
